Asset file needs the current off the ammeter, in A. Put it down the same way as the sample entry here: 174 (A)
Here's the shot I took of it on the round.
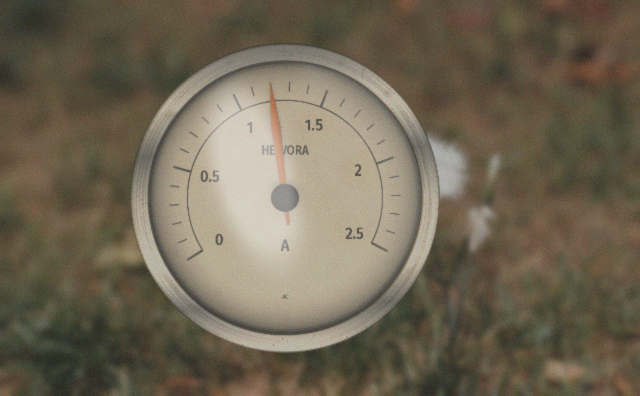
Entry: 1.2 (A)
